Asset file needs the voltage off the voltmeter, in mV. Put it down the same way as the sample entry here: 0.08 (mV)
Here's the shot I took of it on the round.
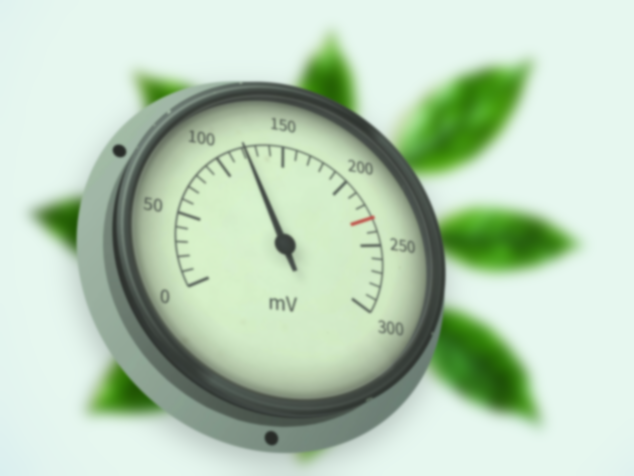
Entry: 120 (mV)
